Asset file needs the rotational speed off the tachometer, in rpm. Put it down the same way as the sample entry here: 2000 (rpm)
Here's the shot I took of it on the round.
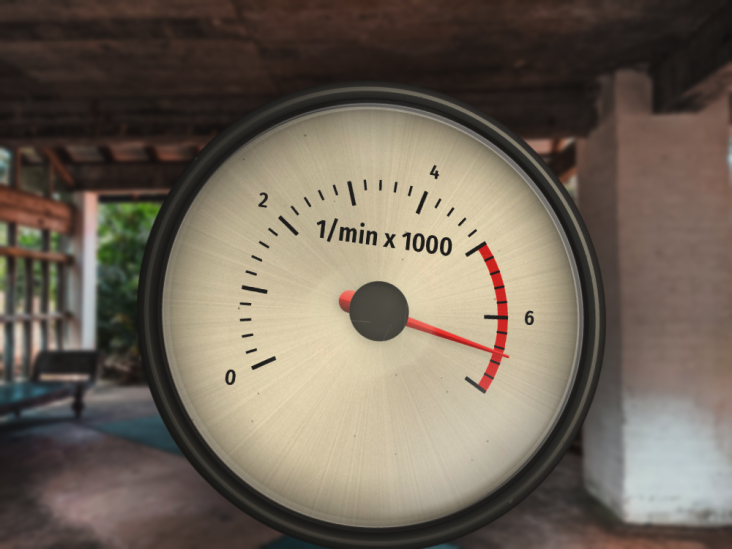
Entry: 6500 (rpm)
